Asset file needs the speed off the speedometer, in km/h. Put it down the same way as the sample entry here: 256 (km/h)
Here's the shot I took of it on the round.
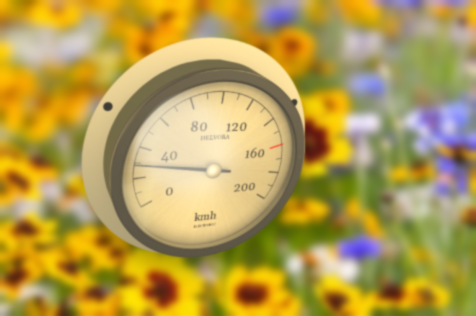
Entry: 30 (km/h)
